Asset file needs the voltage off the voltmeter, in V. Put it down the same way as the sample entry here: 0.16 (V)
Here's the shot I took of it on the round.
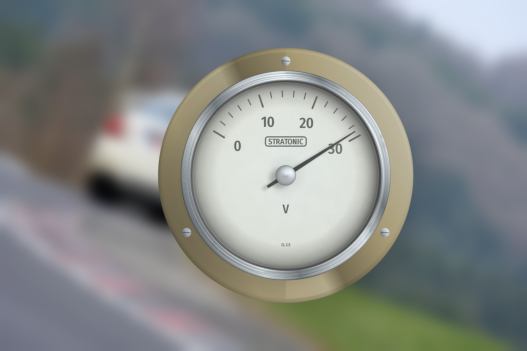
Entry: 29 (V)
